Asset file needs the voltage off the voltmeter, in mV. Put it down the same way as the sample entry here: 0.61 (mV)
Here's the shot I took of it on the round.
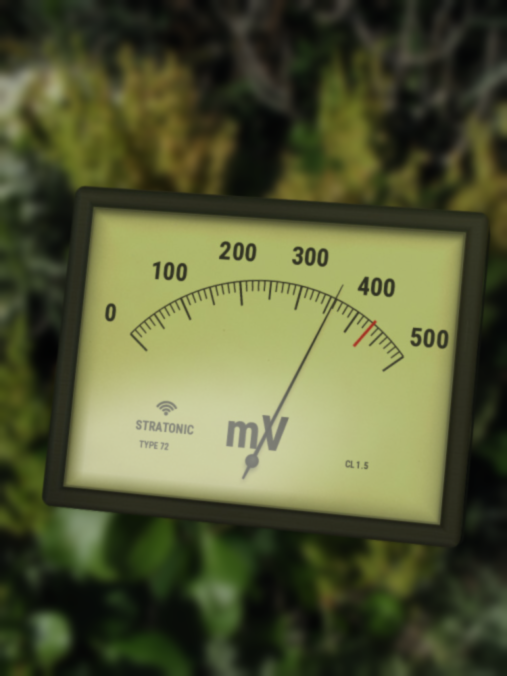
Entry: 360 (mV)
